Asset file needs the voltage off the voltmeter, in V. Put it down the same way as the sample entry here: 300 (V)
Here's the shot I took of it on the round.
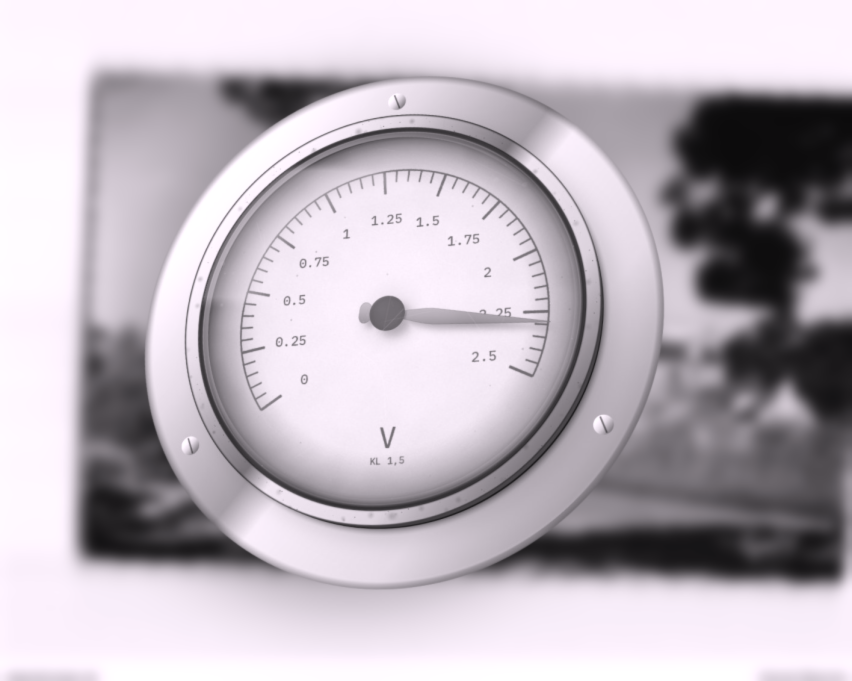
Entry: 2.3 (V)
